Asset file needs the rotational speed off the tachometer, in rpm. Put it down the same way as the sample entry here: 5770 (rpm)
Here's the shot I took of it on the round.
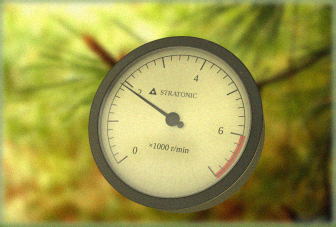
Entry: 1900 (rpm)
